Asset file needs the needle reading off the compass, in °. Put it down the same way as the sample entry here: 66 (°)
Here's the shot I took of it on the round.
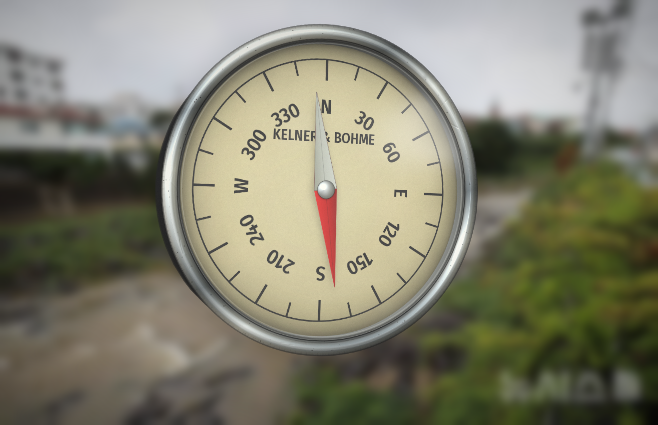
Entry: 172.5 (°)
